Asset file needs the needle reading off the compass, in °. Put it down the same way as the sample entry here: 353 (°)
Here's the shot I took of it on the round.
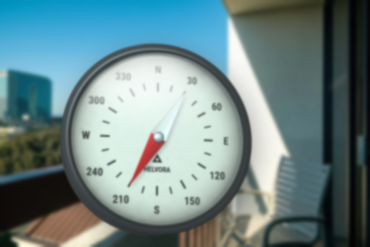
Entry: 210 (°)
